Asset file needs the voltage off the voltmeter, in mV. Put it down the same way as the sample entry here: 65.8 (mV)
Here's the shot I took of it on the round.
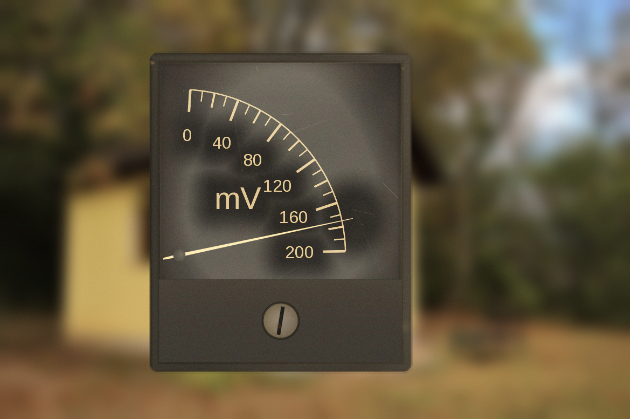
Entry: 175 (mV)
